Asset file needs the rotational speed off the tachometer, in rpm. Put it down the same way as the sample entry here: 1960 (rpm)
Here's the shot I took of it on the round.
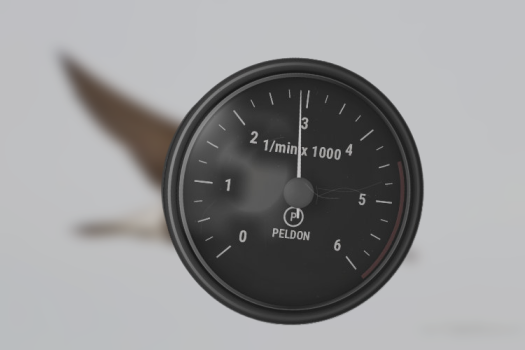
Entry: 2875 (rpm)
